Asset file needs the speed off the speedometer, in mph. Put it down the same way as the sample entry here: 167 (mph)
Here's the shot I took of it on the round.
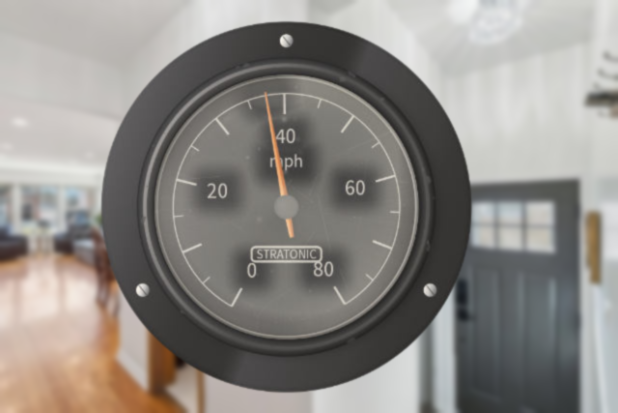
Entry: 37.5 (mph)
